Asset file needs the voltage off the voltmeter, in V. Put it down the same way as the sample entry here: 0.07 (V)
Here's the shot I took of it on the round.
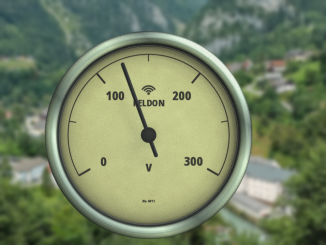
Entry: 125 (V)
